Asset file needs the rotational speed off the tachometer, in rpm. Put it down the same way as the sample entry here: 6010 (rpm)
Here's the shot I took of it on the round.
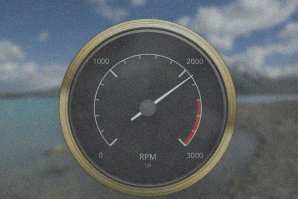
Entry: 2100 (rpm)
